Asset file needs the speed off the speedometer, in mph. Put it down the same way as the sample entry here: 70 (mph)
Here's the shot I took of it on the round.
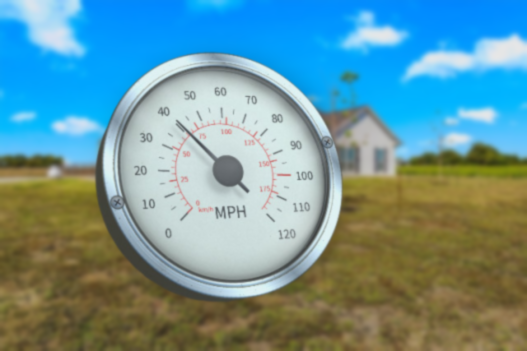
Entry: 40 (mph)
